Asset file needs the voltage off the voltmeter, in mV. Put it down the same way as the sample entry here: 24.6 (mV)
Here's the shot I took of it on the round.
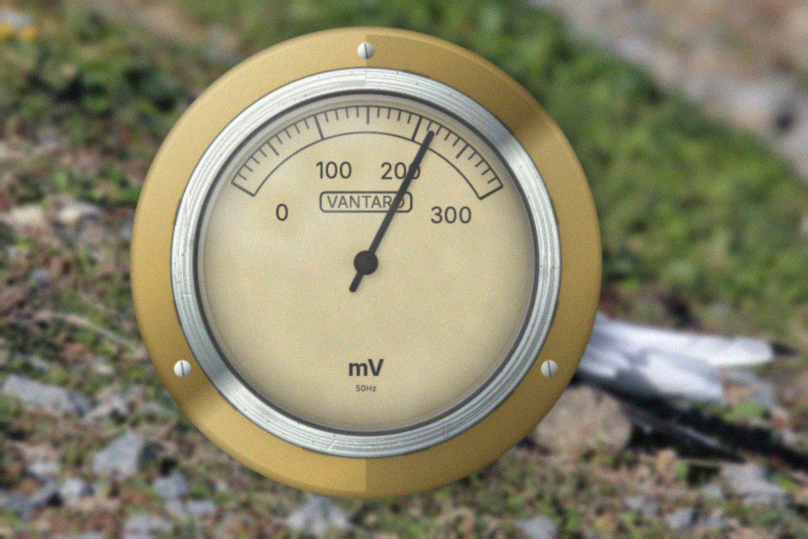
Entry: 215 (mV)
